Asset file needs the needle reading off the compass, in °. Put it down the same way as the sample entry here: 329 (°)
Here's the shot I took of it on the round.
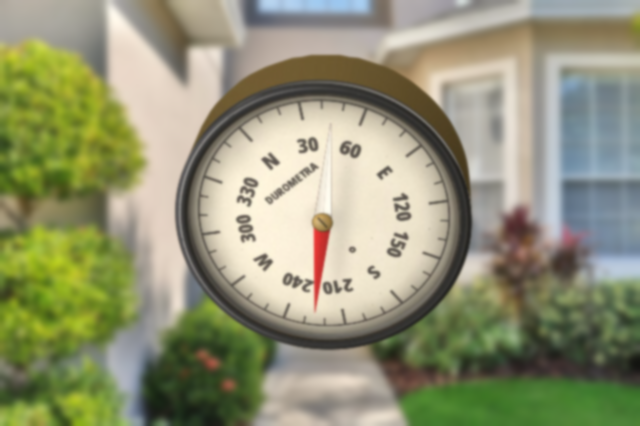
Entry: 225 (°)
